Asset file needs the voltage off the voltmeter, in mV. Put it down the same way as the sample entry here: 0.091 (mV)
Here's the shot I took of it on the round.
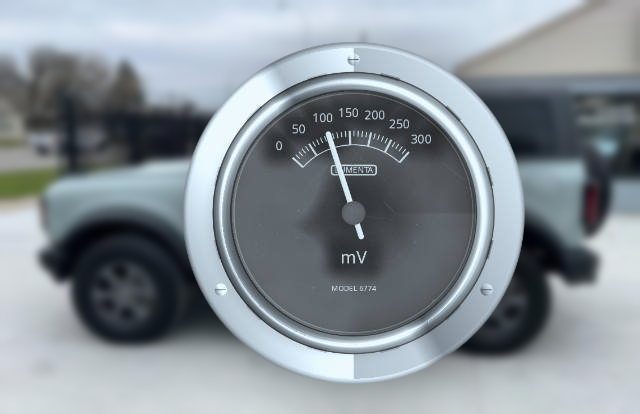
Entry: 100 (mV)
